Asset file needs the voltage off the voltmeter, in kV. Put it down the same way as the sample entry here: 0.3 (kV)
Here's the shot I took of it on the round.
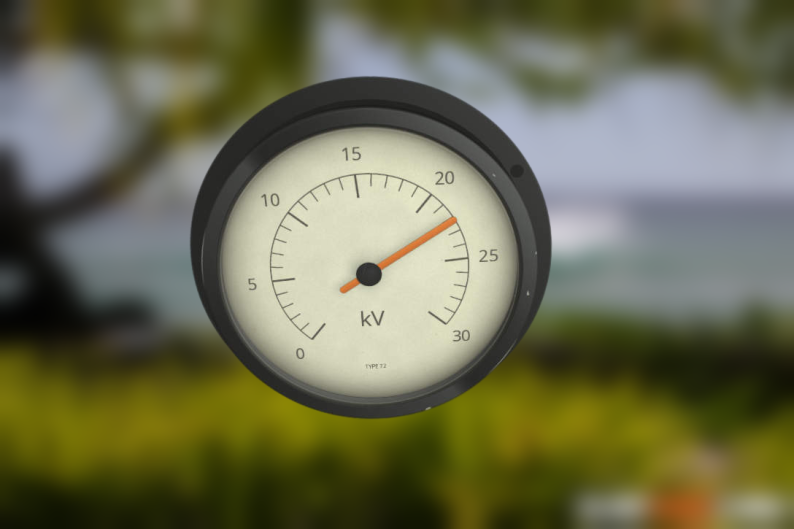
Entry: 22 (kV)
